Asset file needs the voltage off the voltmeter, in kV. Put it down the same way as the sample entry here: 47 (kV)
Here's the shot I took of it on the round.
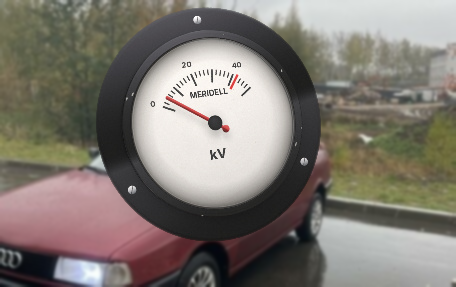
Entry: 4 (kV)
